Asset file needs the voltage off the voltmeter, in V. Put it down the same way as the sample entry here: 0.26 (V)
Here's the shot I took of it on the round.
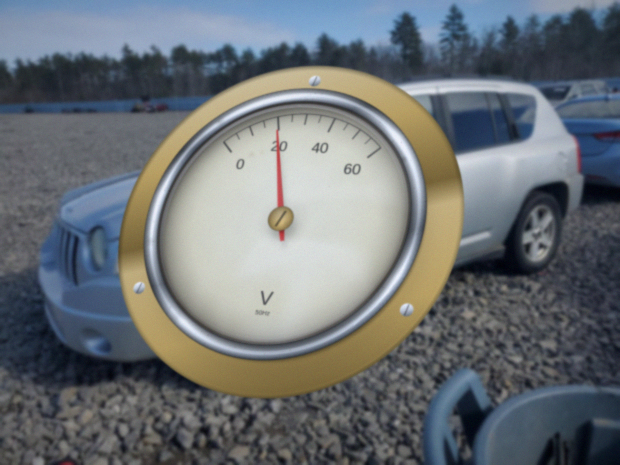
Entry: 20 (V)
